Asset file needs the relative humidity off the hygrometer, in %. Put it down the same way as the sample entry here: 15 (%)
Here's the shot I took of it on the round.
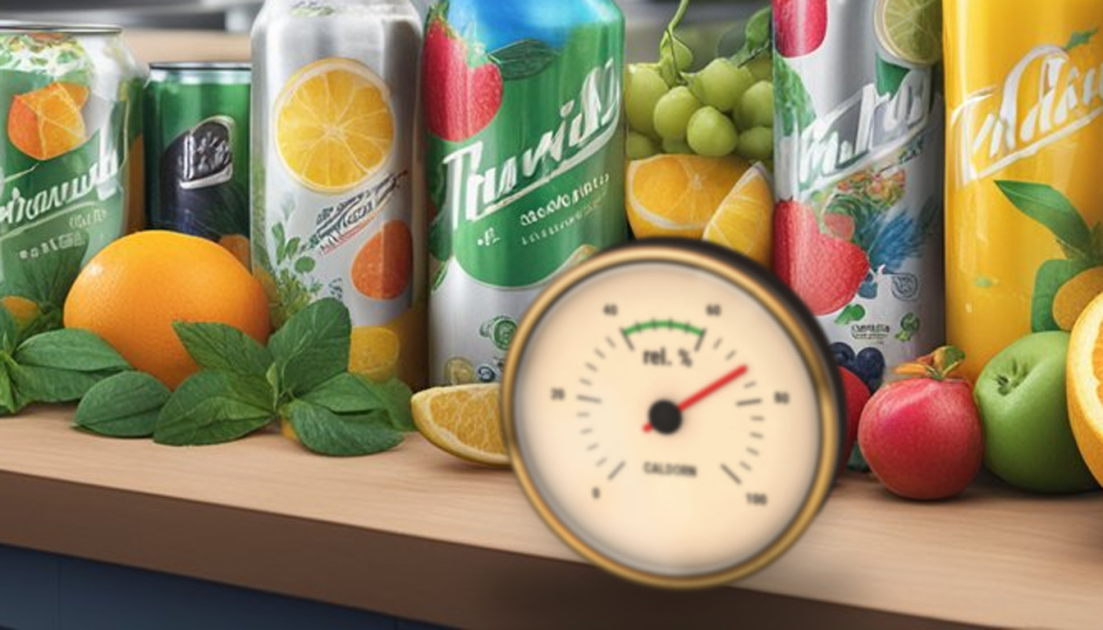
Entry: 72 (%)
